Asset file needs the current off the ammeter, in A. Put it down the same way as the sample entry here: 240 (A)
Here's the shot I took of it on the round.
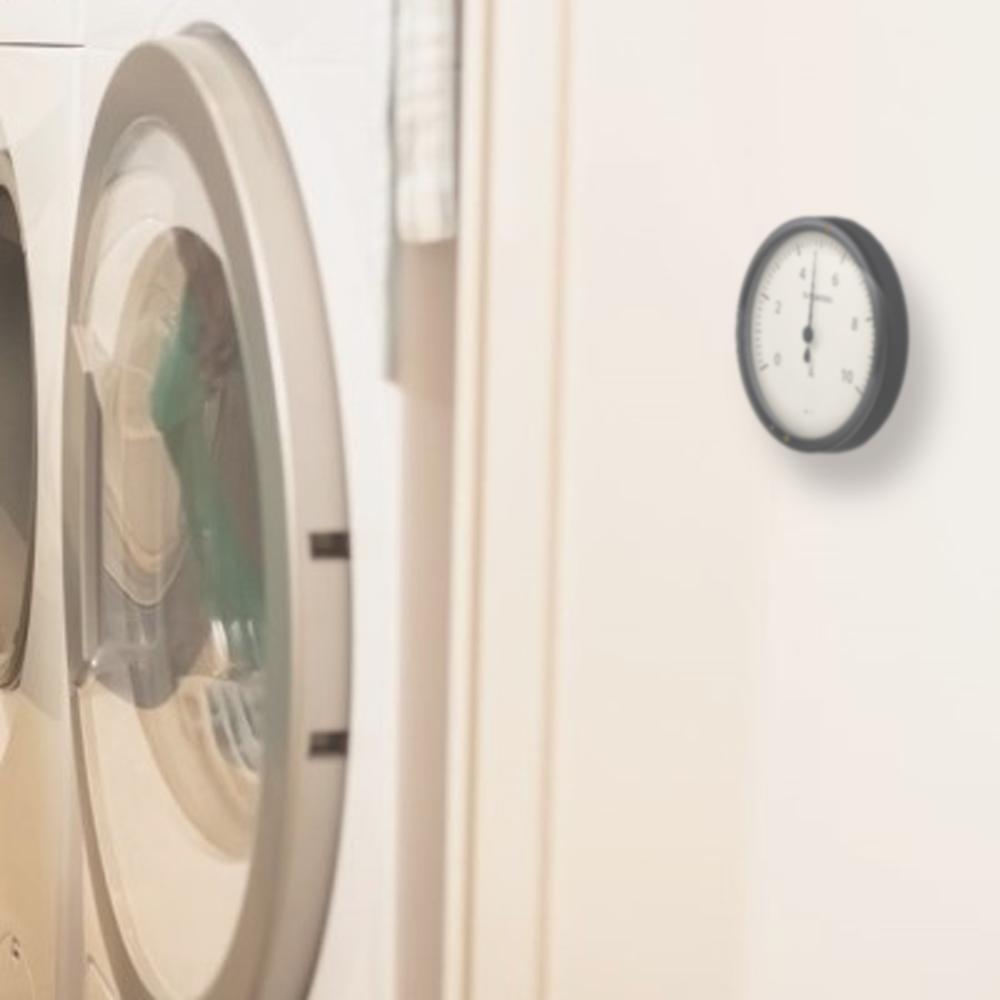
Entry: 5 (A)
